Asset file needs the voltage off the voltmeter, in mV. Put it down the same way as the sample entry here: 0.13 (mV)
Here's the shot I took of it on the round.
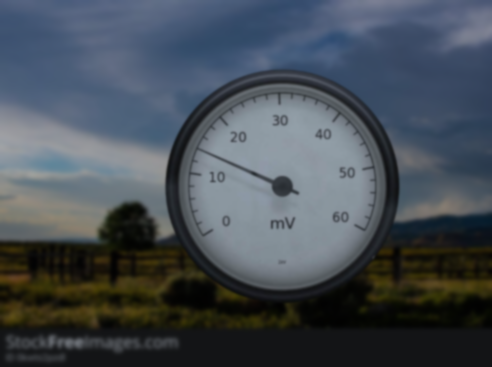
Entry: 14 (mV)
